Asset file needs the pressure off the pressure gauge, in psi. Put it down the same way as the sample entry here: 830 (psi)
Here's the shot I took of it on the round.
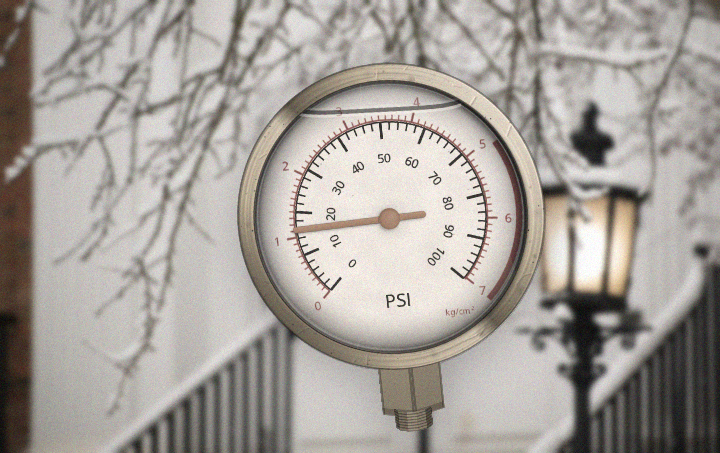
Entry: 16 (psi)
